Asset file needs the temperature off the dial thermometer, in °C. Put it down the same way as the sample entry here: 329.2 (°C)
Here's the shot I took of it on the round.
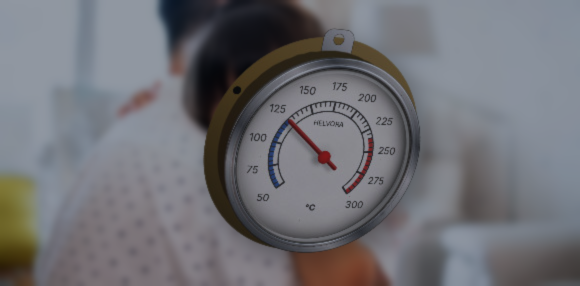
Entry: 125 (°C)
